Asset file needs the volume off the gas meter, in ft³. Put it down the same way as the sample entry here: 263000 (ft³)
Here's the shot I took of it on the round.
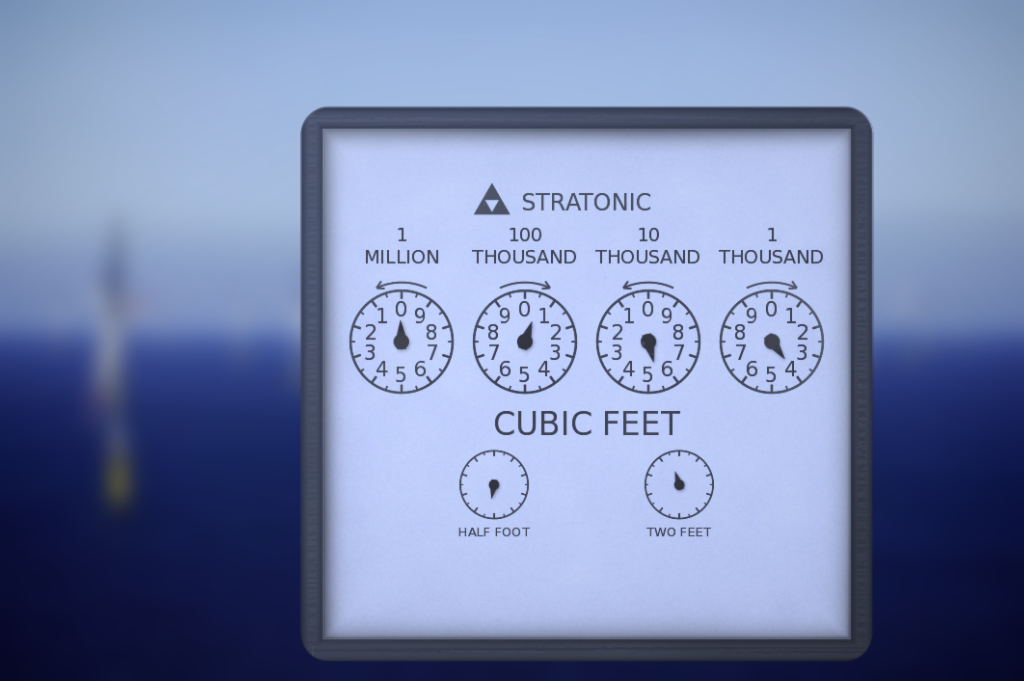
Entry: 5400 (ft³)
